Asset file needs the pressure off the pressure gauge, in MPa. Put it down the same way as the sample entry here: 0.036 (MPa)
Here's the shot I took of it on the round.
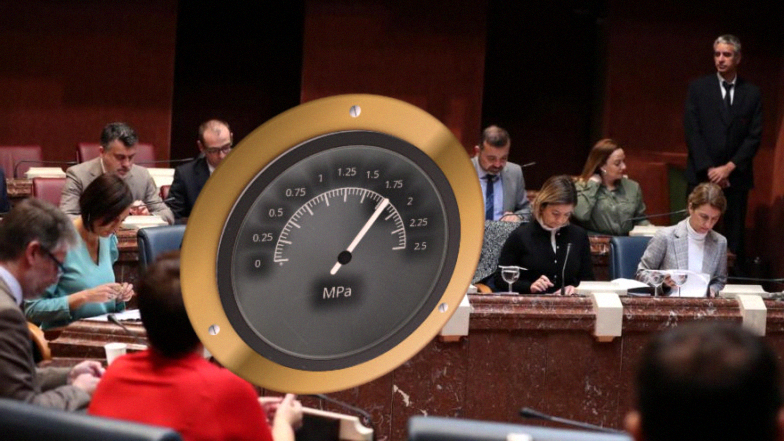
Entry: 1.75 (MPa)
